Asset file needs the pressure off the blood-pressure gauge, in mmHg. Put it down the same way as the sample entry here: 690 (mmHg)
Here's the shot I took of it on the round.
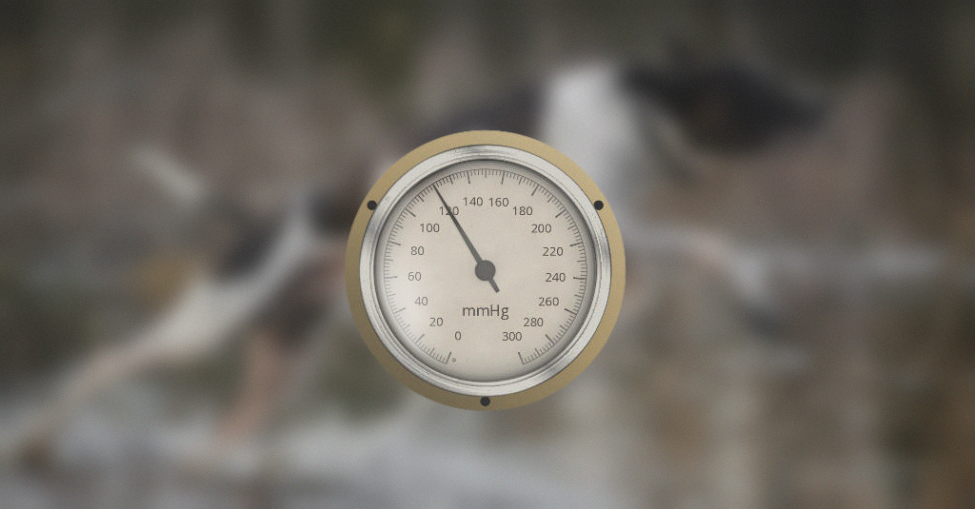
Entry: 120 (mmHg)
